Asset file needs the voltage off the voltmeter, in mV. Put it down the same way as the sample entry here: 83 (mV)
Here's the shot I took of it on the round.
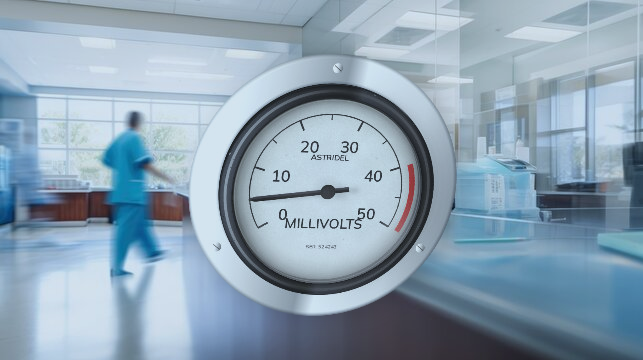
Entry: 5 (mV)
